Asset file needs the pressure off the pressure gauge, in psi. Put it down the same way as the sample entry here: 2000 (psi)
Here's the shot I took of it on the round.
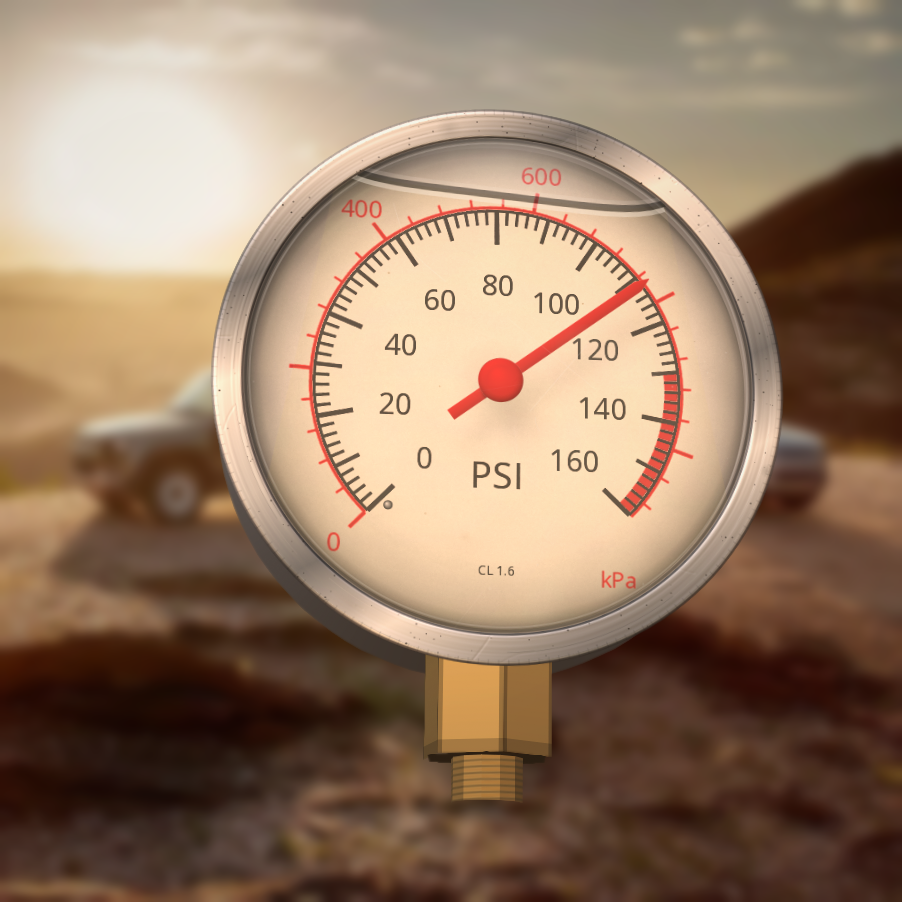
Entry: 112 (psi)
